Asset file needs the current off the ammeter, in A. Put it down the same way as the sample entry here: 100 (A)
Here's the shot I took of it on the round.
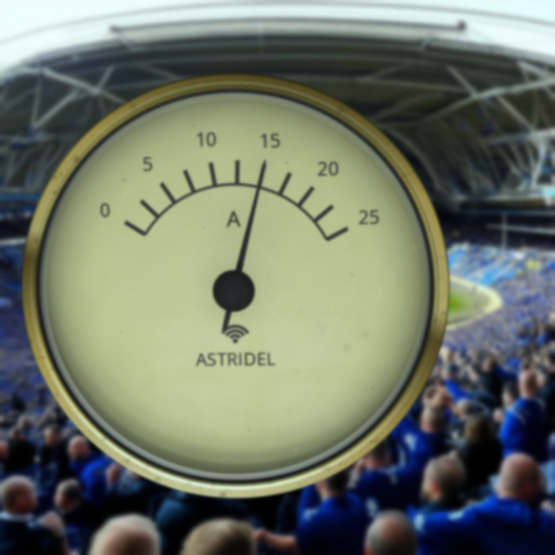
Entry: 15 (A)
